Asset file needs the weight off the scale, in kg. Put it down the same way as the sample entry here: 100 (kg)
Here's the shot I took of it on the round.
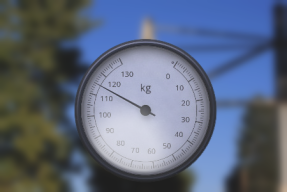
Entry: 115 (kg)
